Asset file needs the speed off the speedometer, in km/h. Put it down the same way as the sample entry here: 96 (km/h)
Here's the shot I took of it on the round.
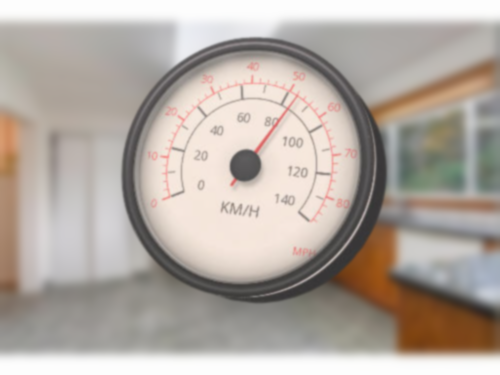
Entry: 85 (km/h)
